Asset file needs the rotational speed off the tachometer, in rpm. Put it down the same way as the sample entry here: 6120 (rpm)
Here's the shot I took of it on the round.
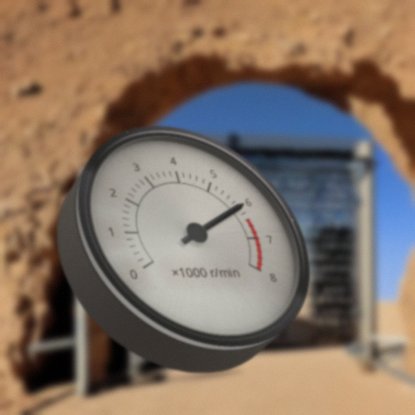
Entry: 6000 (rpm)
